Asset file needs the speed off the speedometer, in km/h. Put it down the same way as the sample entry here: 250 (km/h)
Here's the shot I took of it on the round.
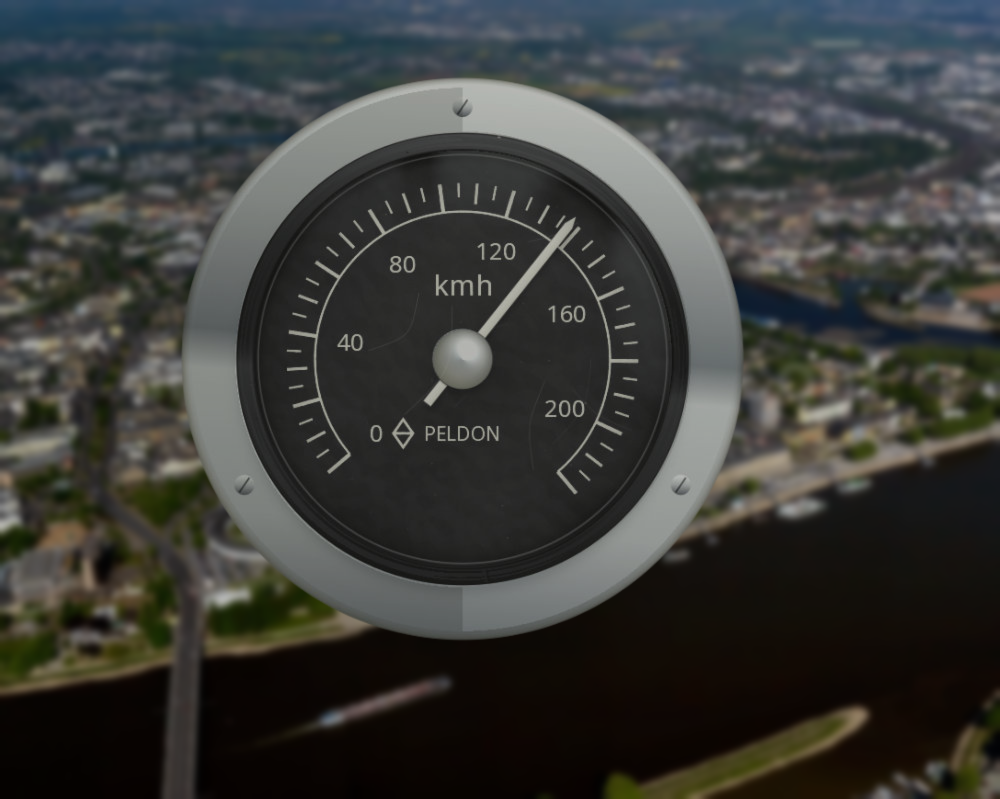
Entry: 137.5 (km/h)
